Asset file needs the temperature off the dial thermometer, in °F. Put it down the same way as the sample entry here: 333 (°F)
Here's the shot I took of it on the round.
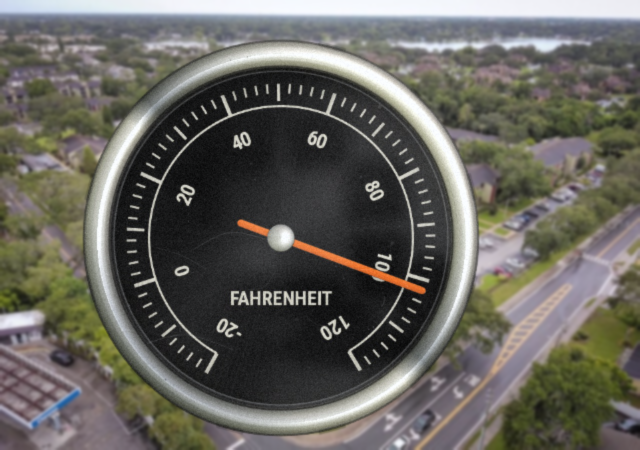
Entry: 102 (°F)
